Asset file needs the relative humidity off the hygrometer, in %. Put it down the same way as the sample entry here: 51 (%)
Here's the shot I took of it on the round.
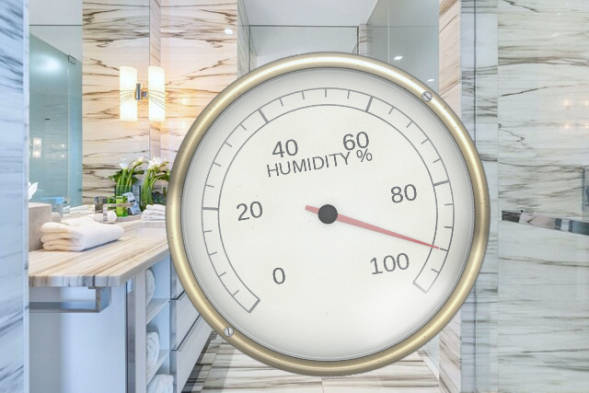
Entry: 92 (%)
